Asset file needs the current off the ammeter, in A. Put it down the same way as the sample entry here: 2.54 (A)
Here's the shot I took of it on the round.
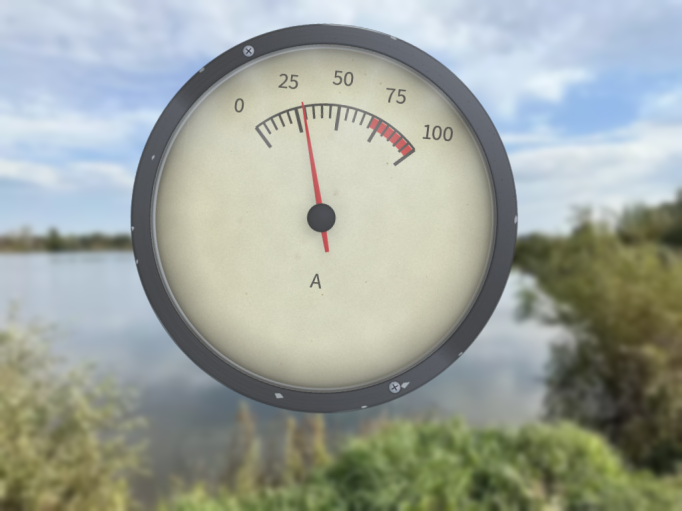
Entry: 30 (A)
